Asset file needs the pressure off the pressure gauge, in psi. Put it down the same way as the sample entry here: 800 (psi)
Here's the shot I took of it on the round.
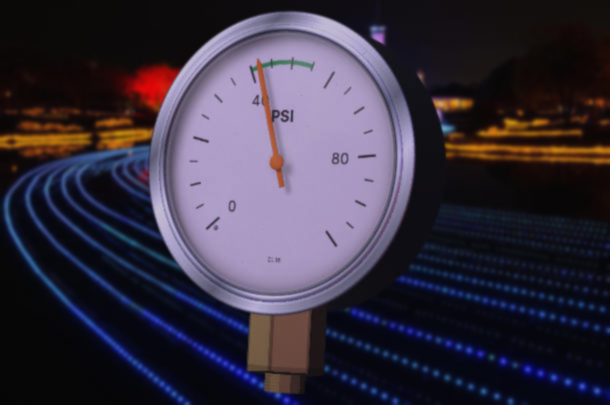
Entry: 42.5 (psi)
